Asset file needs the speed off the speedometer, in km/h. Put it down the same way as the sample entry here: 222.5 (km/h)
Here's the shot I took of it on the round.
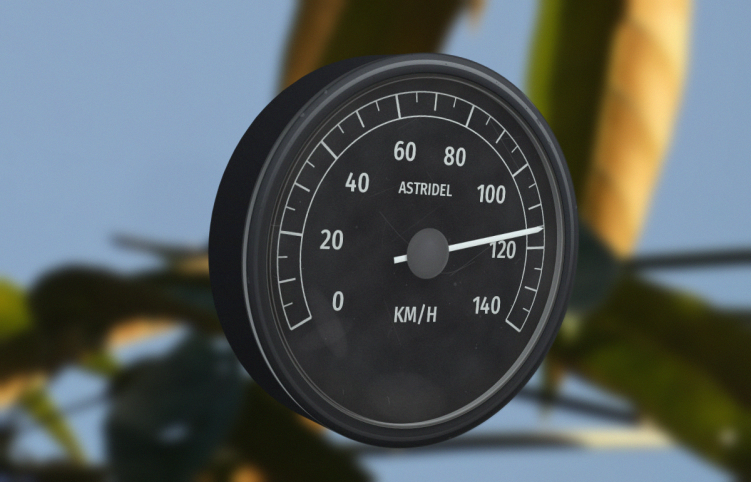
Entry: 115 (km/h)
